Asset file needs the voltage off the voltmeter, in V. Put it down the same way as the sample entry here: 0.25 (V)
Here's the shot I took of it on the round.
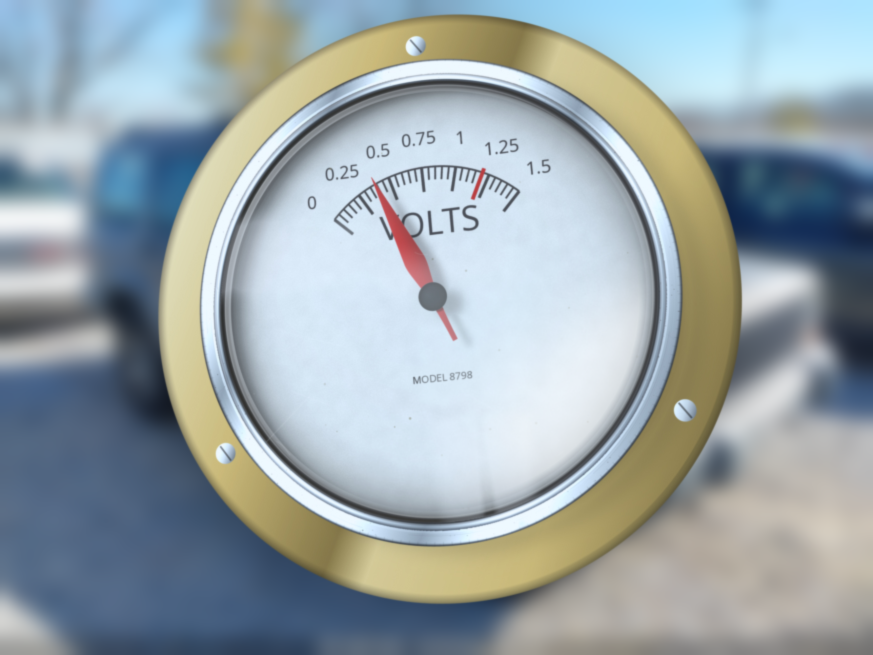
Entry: 0.4 (V)
